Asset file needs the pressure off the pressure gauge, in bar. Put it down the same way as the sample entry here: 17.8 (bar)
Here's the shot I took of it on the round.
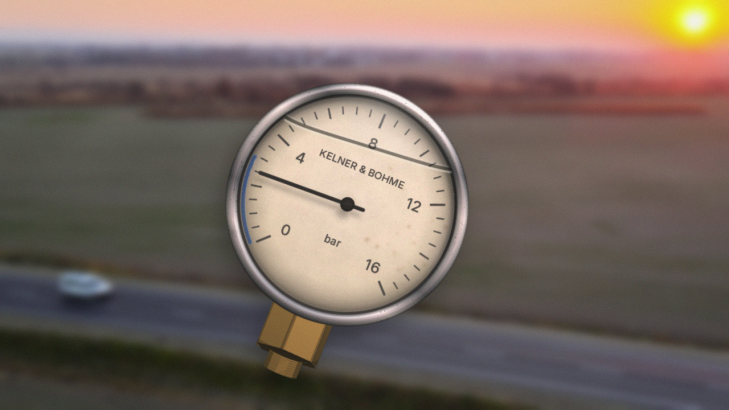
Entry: 2.5 (bar)
